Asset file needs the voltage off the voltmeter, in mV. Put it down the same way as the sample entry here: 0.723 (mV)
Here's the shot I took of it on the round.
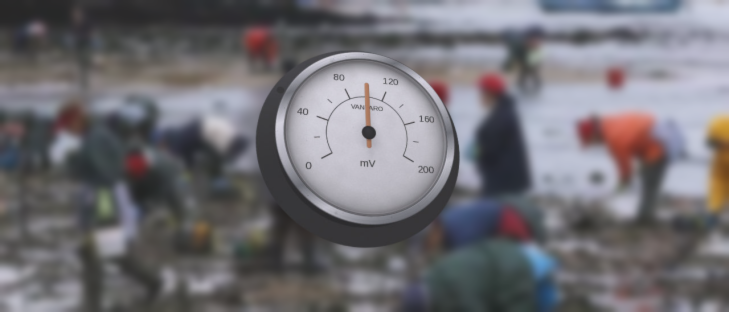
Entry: 100 (mV)
